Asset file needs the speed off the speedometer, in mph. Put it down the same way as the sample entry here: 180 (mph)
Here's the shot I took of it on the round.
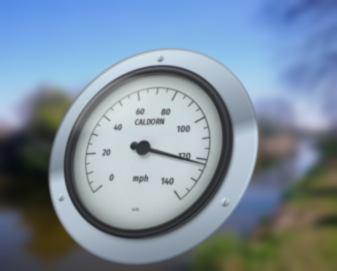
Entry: 122.5 (mph)
